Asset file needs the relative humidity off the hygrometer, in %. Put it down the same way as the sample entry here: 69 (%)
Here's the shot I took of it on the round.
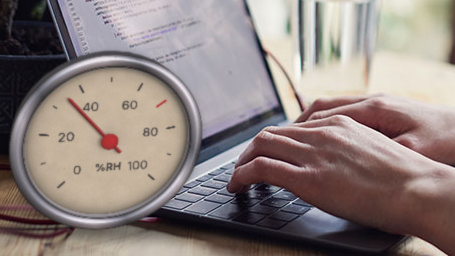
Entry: 35 (%)
